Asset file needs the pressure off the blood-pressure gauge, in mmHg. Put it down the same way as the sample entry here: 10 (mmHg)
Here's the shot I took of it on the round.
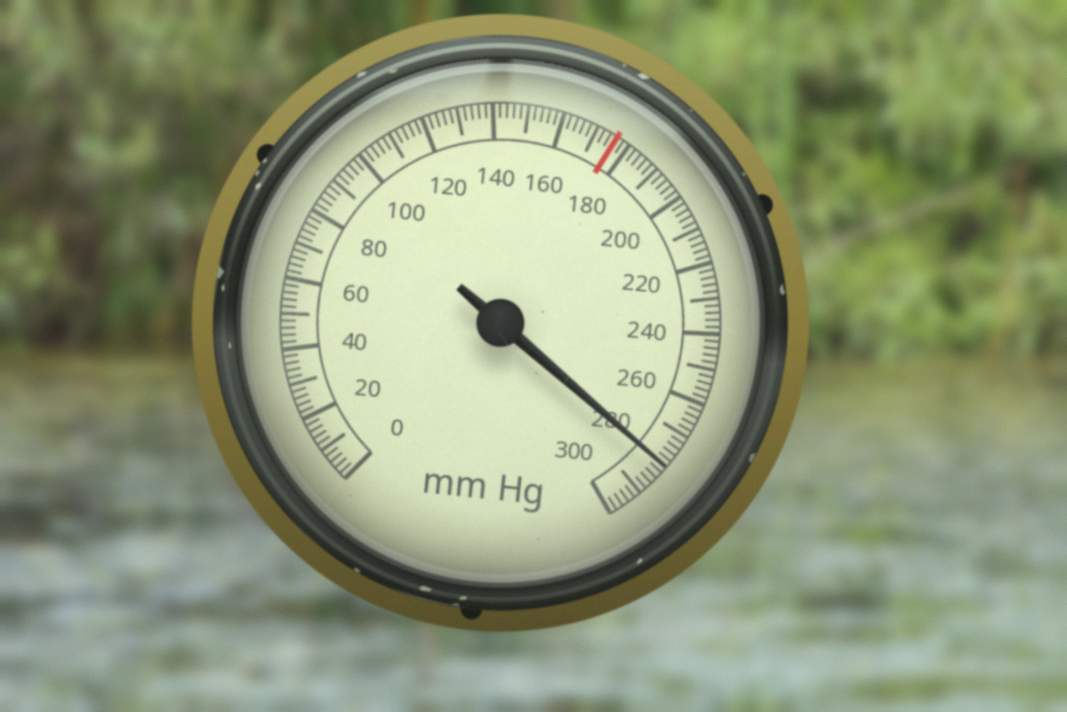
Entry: 280 (mmHg)
